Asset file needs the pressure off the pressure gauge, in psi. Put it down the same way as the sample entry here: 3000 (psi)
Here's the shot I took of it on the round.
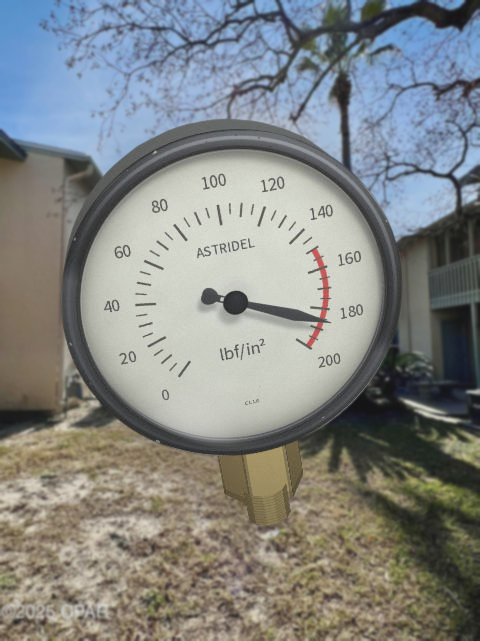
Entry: 185 (psi)
